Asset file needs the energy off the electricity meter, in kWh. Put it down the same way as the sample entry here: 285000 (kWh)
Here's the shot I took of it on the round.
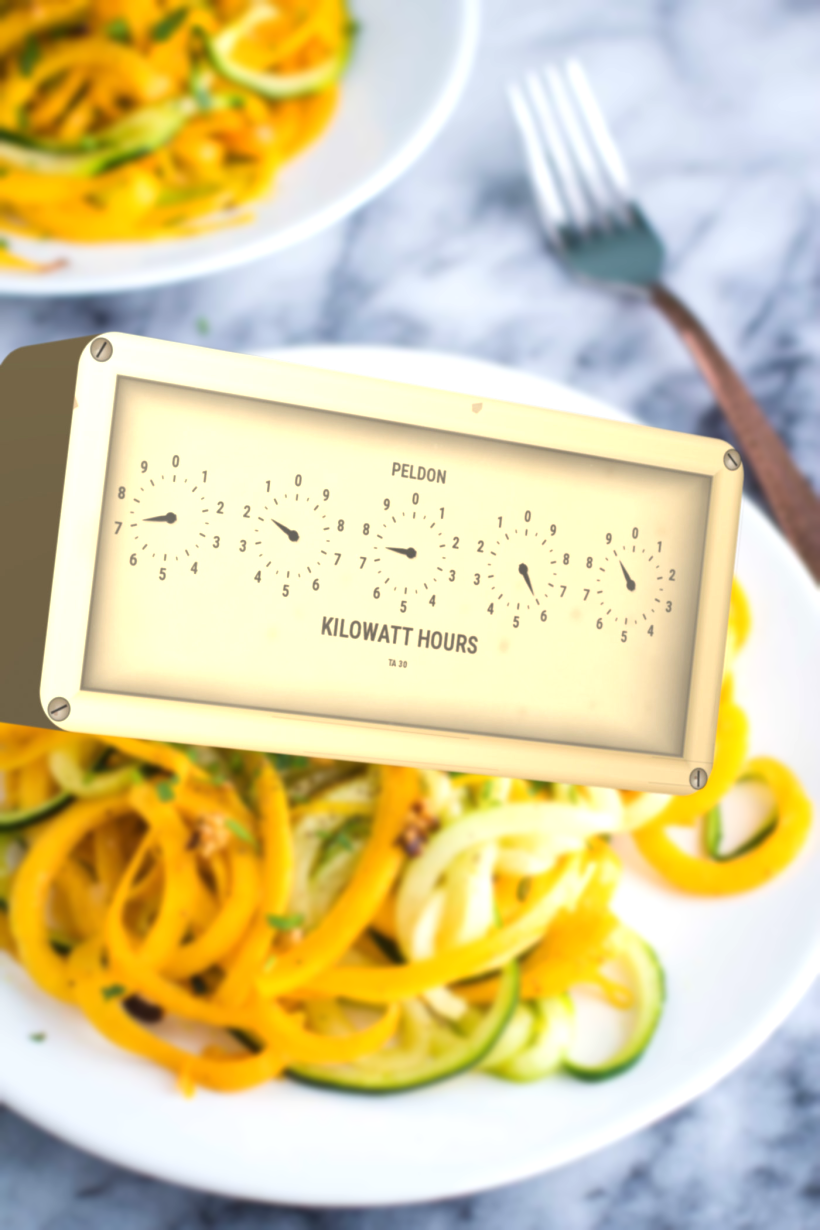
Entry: 71759 (kWh)
